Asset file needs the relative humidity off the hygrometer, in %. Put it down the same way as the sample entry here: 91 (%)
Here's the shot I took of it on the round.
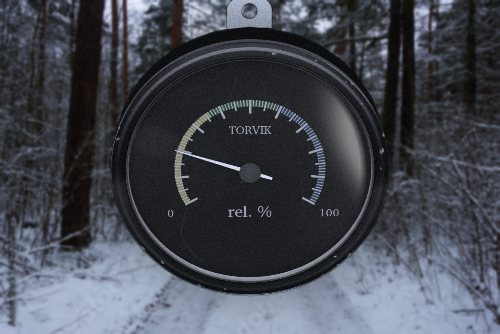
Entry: 20 (%)
